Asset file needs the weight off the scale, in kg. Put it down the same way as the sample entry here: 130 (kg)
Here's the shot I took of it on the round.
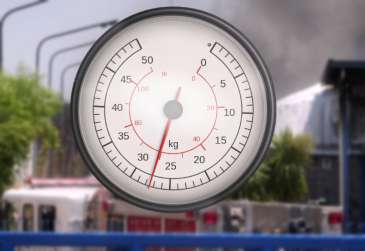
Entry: 27.5 (kg)
